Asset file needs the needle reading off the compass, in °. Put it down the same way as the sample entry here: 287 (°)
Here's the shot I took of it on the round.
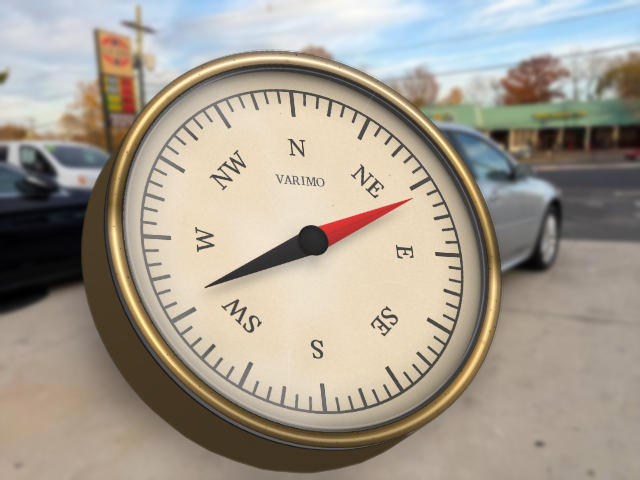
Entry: 65 (°)
